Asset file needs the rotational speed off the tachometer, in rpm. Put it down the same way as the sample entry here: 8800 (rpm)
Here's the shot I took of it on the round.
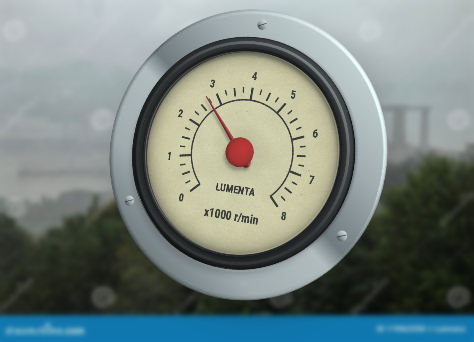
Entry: 2750 (rpm)
